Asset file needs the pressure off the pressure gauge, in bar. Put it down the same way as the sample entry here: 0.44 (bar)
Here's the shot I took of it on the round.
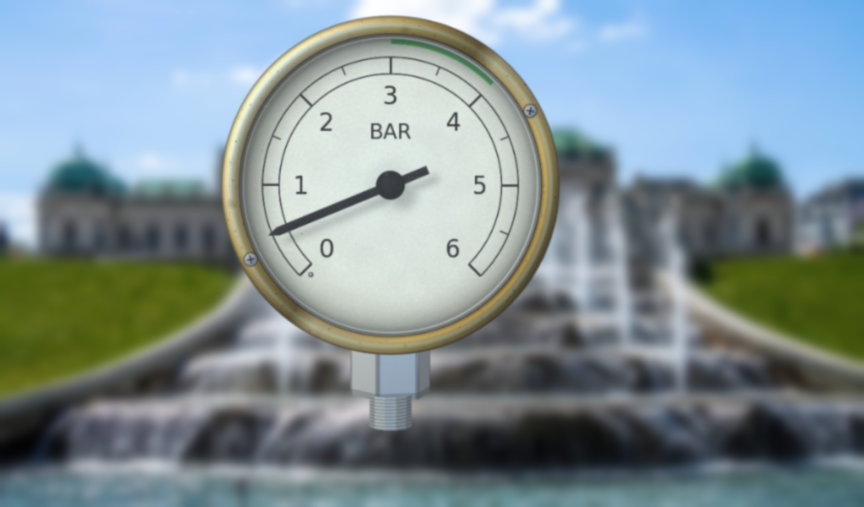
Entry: 0.5 (bar)
